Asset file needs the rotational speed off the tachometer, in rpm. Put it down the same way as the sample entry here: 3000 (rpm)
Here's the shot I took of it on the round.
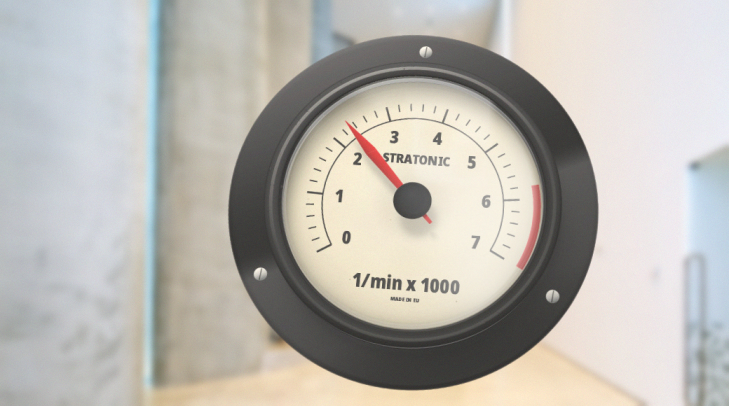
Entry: 2300 (rpm)
